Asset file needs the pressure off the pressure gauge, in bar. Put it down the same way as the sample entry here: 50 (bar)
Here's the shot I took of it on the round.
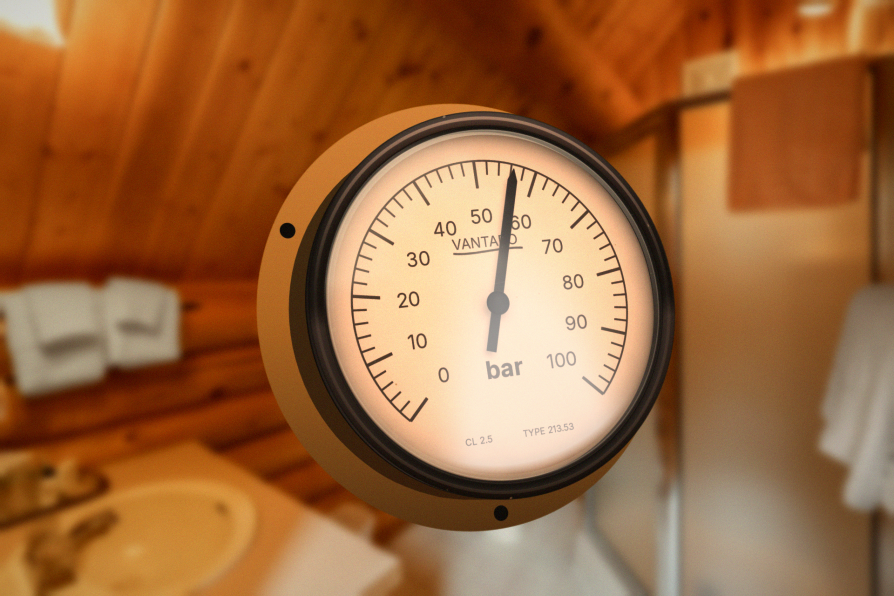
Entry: 56 (bar)
